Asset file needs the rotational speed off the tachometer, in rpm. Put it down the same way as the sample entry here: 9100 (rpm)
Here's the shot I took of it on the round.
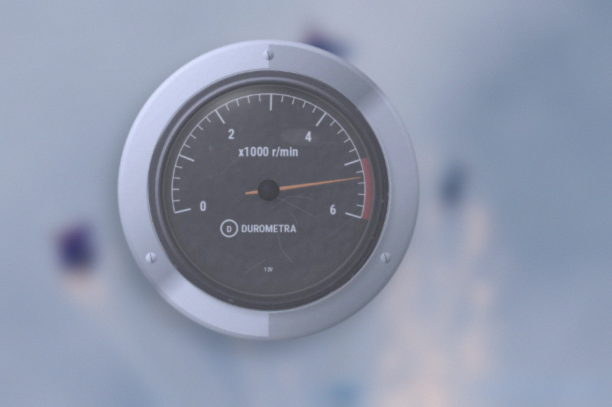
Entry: 5300 (rpm)
